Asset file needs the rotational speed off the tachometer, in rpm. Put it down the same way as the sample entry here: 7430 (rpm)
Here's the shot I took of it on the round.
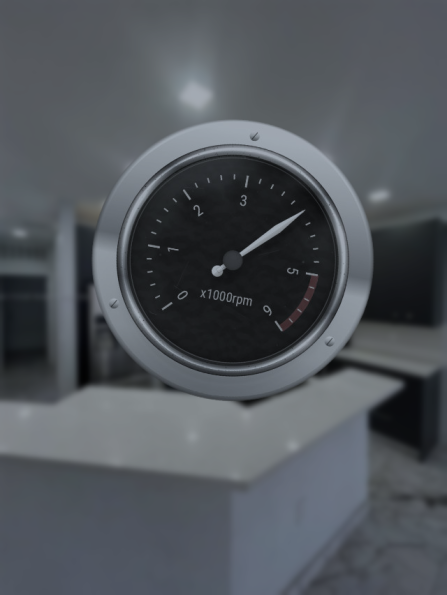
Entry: 4000 (rpm)
